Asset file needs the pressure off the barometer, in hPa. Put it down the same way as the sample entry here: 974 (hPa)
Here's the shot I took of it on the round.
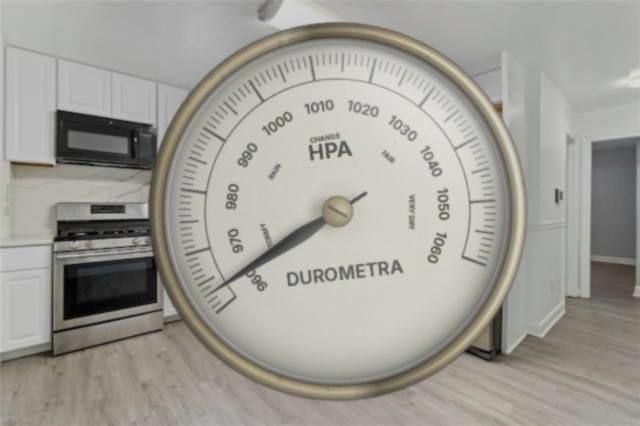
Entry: 963 (hPa)
